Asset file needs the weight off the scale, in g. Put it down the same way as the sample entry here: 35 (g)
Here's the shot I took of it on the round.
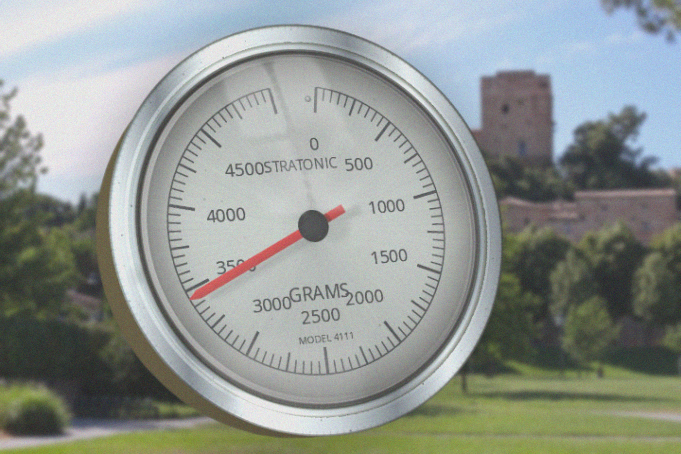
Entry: 3450 (g)
